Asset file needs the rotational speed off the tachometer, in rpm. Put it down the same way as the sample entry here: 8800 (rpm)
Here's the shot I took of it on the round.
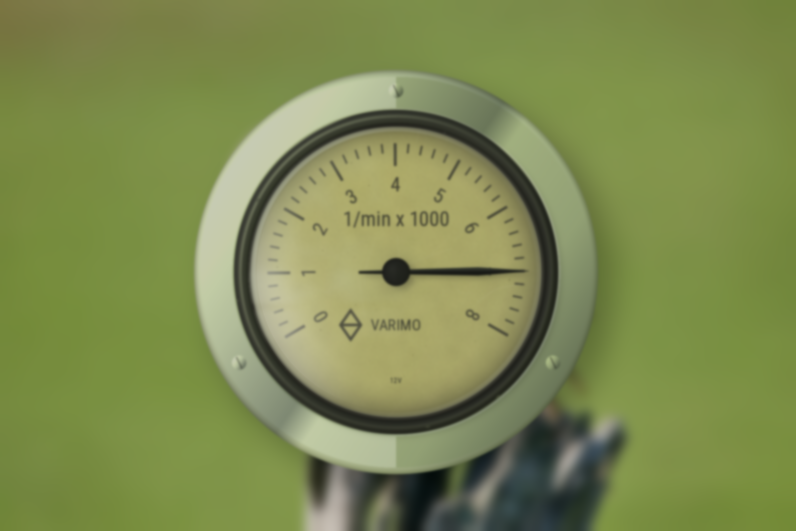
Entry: 7000 (rpm)
